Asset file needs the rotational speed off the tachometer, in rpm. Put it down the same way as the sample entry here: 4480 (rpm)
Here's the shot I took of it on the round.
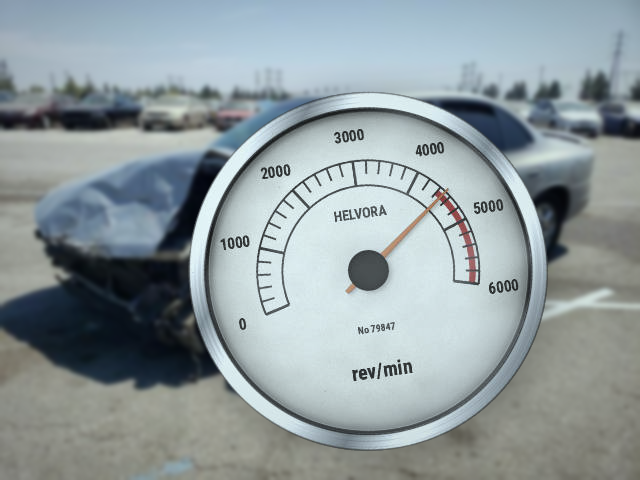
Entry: 4500 (rpm)
